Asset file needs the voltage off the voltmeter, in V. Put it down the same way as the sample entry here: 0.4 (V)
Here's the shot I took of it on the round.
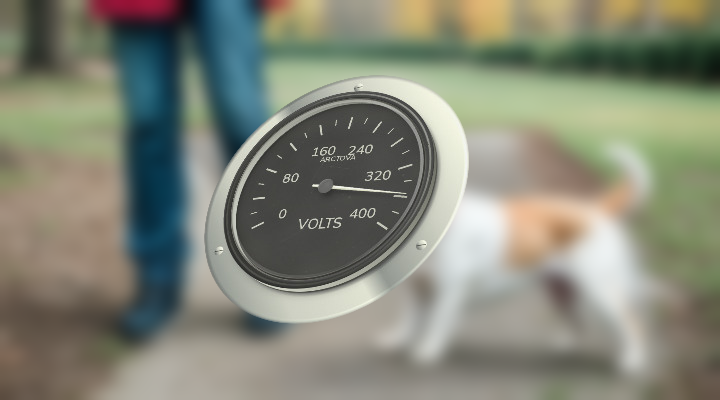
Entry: 360 (V)
